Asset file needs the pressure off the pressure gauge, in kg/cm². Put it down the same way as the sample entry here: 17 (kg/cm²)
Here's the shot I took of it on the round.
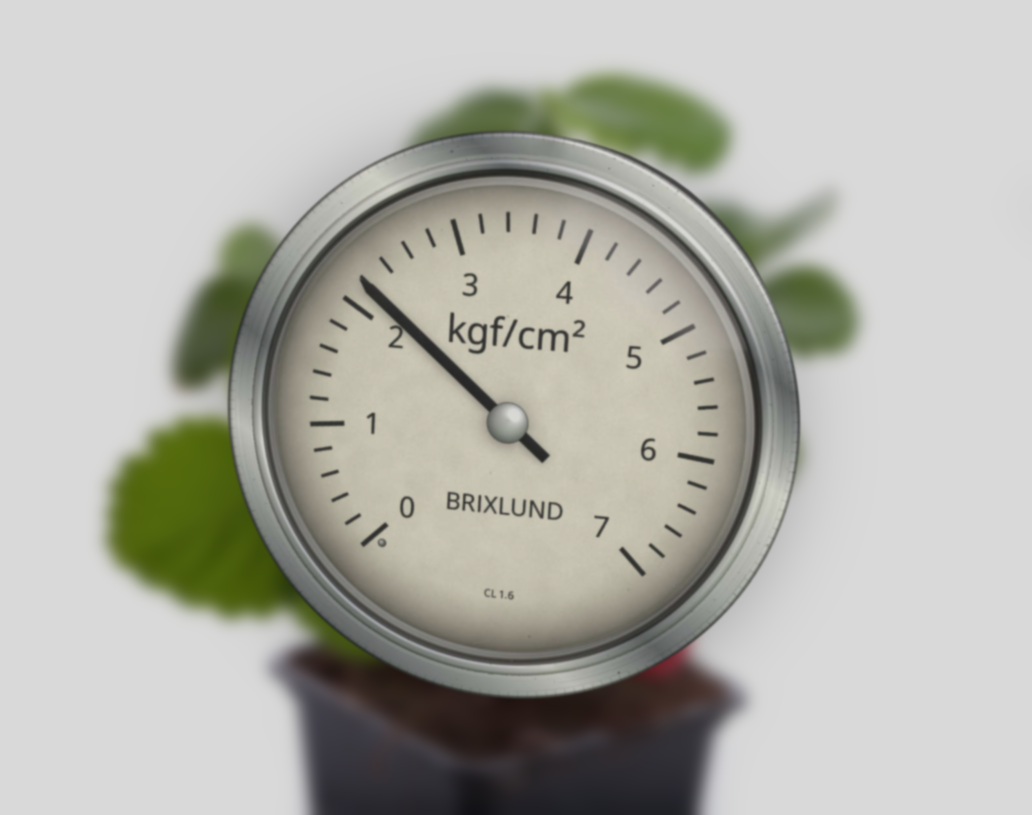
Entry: 2.2 (kg/cm²)
